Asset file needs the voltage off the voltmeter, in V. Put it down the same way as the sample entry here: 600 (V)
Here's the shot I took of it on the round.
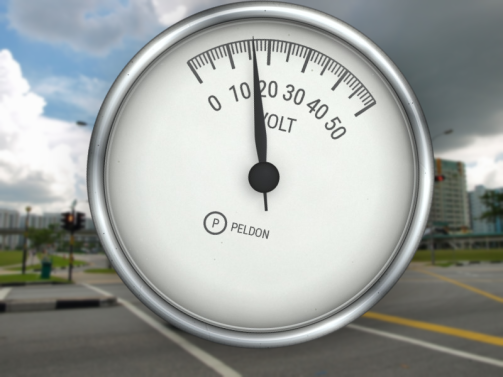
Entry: 16 (V)
